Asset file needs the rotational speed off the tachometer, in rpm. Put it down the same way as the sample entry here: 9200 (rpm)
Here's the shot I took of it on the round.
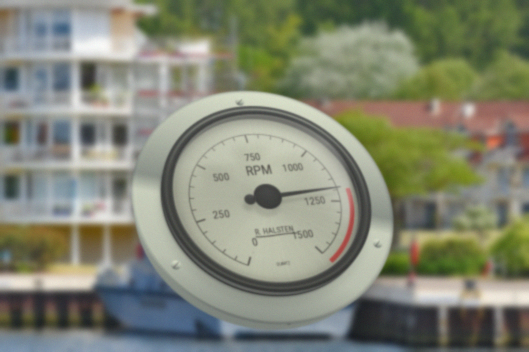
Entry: 1200 (rpm)
